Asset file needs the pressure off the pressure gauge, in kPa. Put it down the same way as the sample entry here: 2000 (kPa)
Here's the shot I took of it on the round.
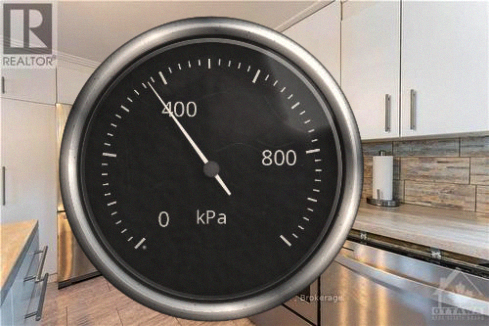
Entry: 370 (kPa)
